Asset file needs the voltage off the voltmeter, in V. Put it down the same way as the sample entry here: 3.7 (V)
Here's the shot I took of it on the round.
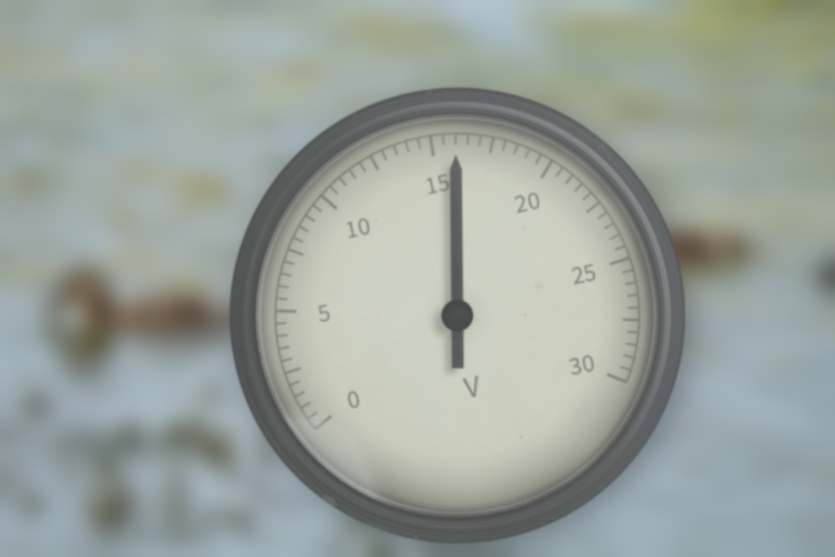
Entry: 16 (V)
